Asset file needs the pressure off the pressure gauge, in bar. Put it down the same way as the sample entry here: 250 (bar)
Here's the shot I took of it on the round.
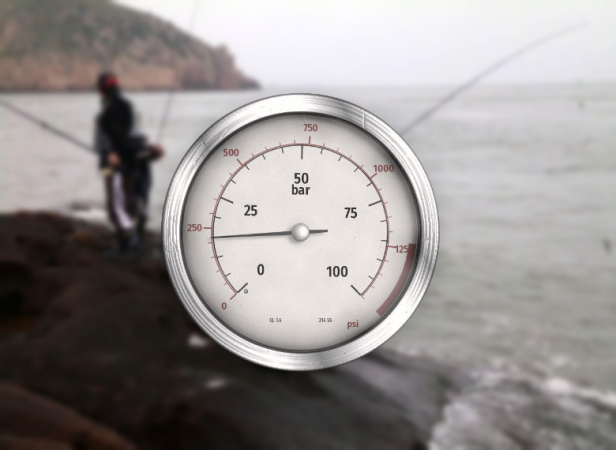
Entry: 15 (bar)
